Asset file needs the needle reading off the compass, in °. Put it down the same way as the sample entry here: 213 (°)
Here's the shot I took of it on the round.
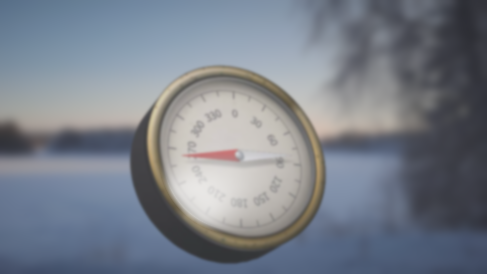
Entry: 262.5 (°)
